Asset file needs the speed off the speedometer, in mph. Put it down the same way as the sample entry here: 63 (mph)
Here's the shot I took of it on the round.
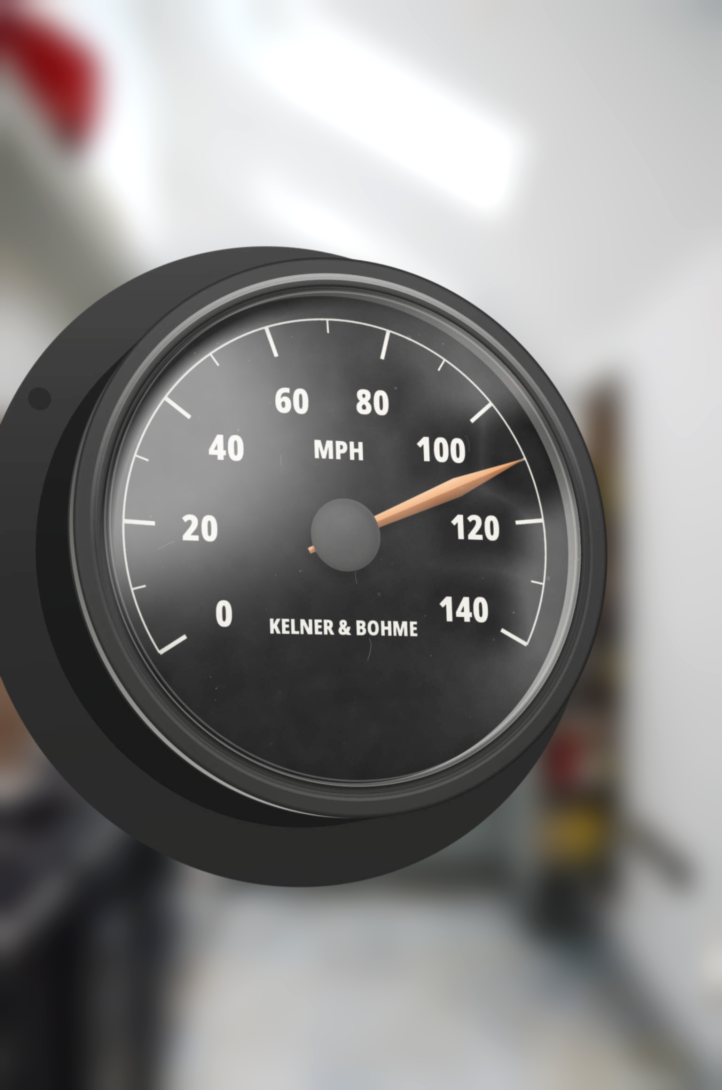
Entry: 110 (mph)
